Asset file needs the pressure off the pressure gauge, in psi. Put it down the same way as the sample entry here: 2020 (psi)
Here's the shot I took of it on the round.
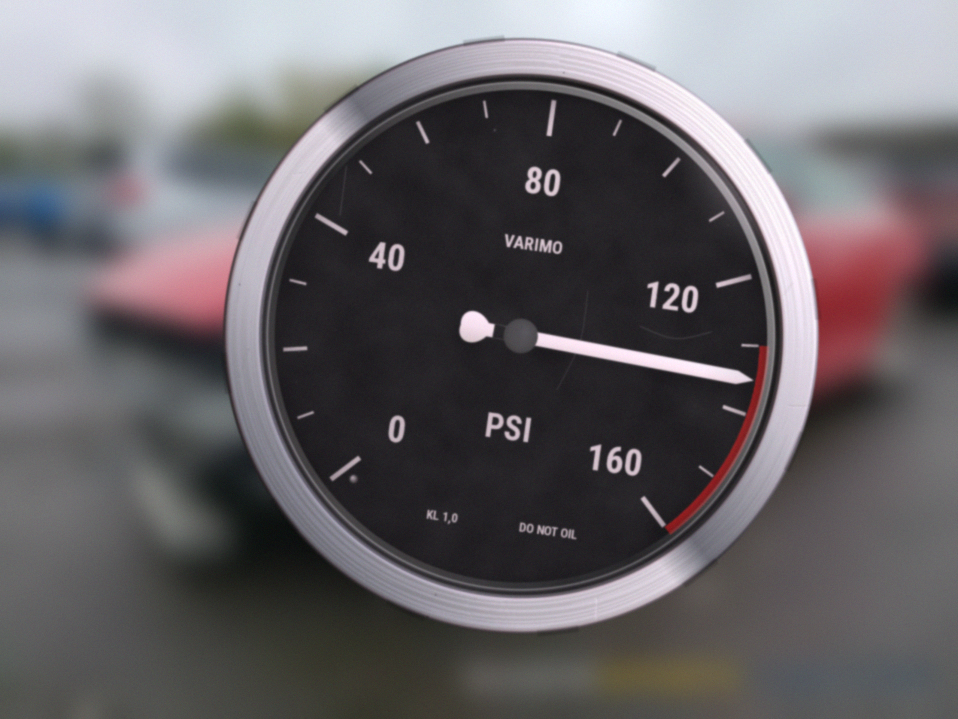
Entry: 135 (psi)
